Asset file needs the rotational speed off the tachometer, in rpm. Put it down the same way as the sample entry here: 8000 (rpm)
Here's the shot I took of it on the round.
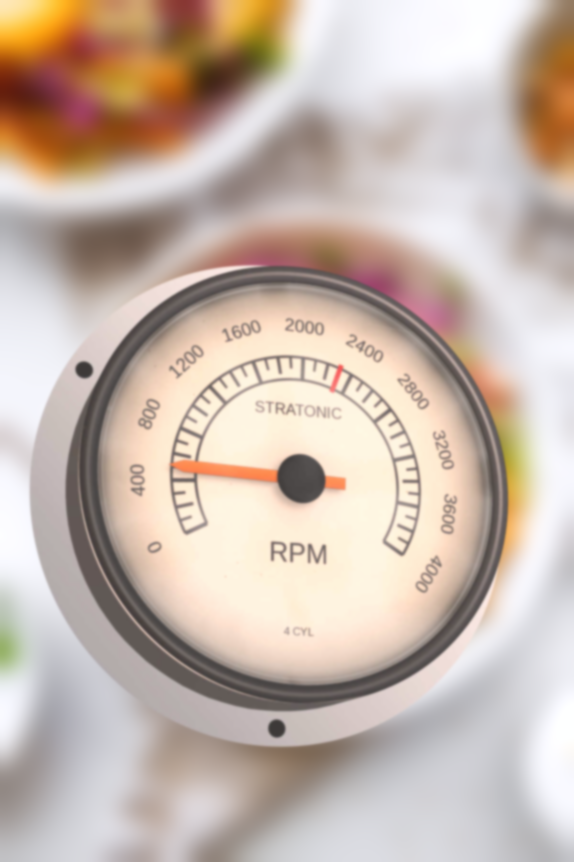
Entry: 500 (rpm)
